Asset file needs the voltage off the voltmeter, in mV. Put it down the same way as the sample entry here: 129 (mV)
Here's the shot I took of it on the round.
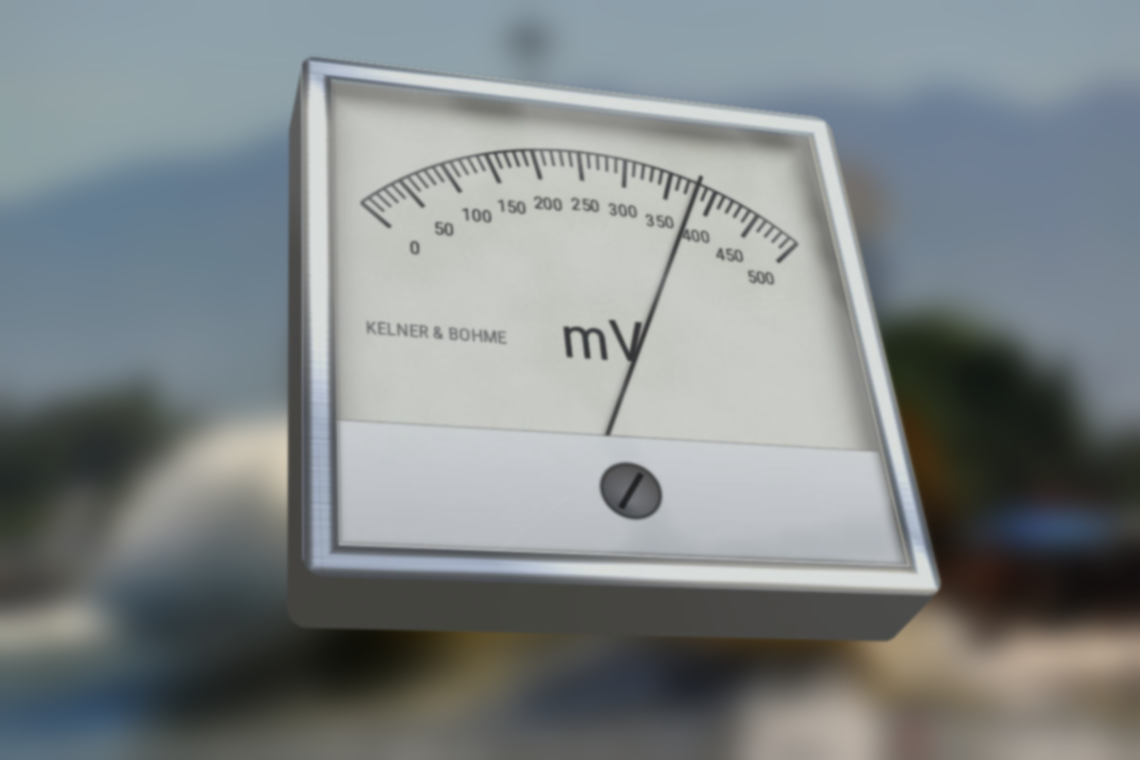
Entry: 380 (mV)
